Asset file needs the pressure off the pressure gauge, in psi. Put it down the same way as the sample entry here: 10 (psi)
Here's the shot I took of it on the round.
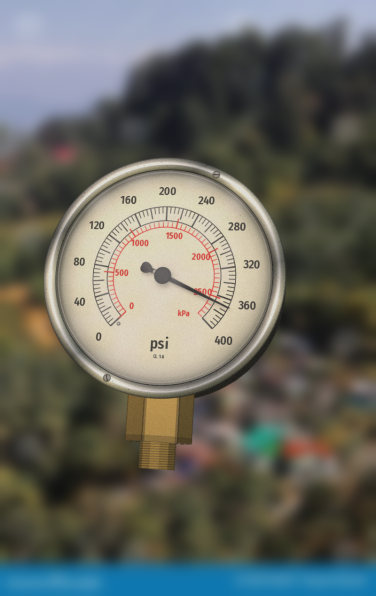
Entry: 370 (psi)
